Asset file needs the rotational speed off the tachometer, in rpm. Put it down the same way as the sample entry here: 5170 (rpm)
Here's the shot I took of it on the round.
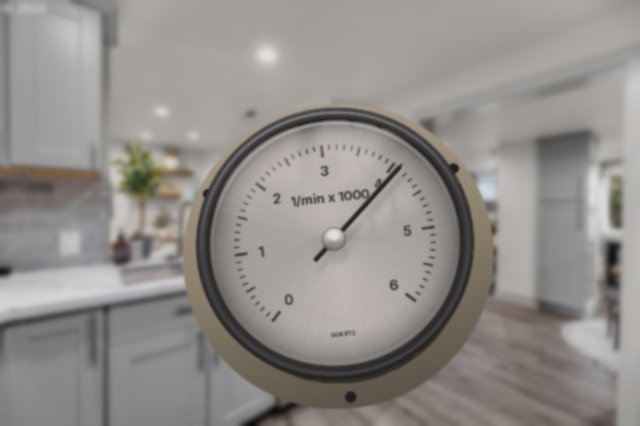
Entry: 4100 (rpm)
